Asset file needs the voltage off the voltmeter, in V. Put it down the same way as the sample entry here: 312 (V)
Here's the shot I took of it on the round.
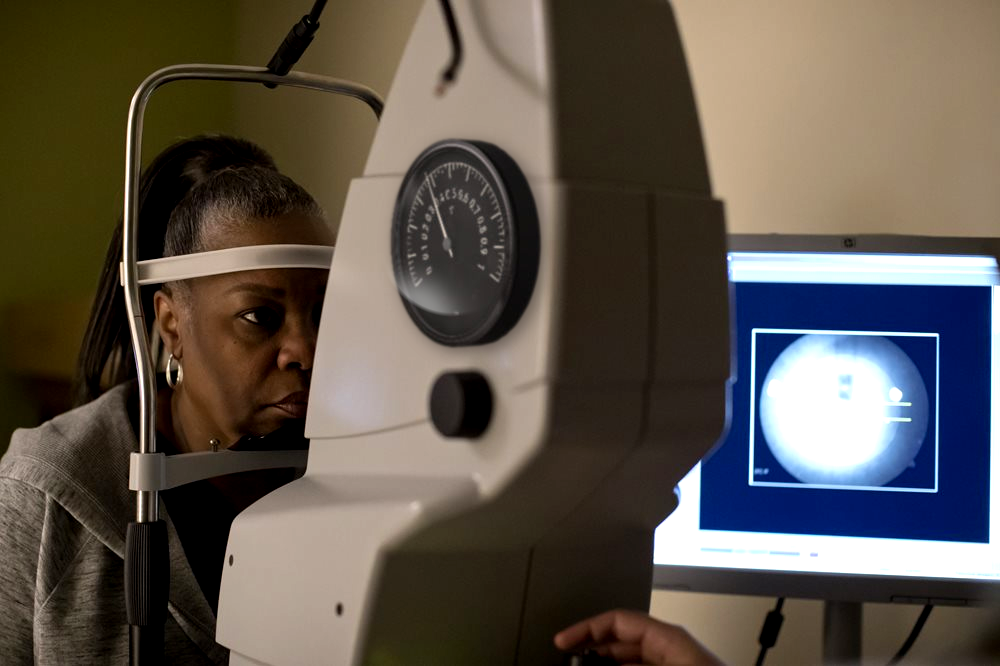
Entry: 0.4 (V)
